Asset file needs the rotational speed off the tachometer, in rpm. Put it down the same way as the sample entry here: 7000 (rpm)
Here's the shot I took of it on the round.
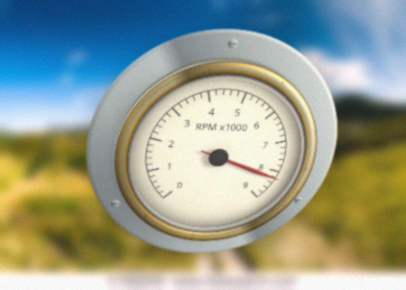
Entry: 8200 (rpm)
